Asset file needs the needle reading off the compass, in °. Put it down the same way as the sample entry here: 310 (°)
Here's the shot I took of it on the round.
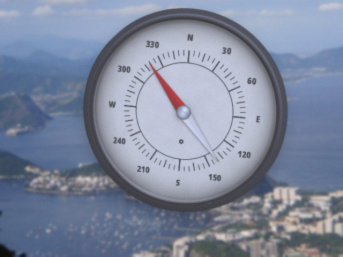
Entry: 320 (°)
